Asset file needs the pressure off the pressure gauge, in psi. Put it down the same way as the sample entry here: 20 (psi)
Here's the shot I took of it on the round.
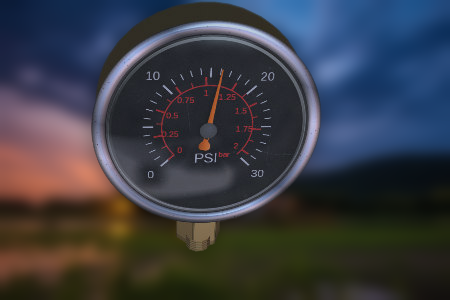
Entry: 16 (psi)
